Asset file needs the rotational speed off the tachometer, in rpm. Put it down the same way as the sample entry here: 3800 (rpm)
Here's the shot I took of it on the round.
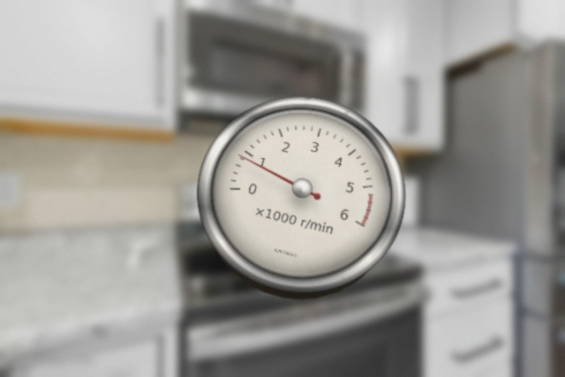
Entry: 800 (rpm)
